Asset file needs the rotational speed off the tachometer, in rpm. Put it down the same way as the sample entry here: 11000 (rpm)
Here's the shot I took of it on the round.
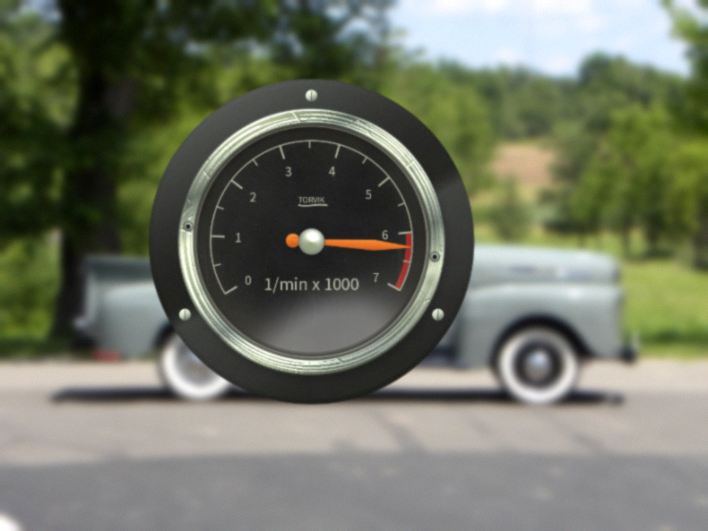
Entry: 6250 (rpm)
